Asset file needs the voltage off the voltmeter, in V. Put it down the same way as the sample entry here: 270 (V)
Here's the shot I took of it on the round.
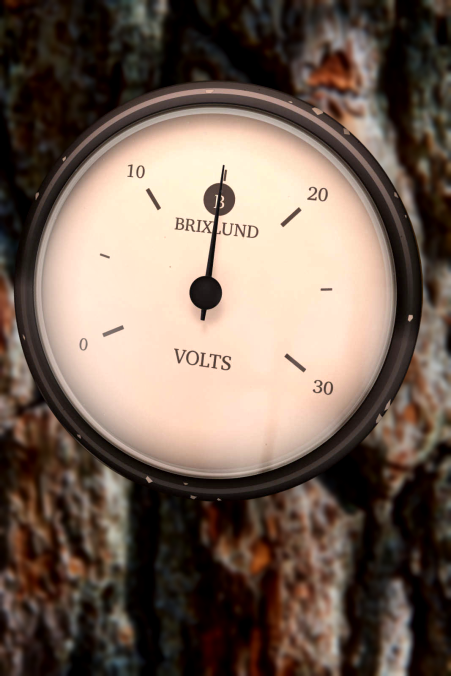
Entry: 15 (V)
